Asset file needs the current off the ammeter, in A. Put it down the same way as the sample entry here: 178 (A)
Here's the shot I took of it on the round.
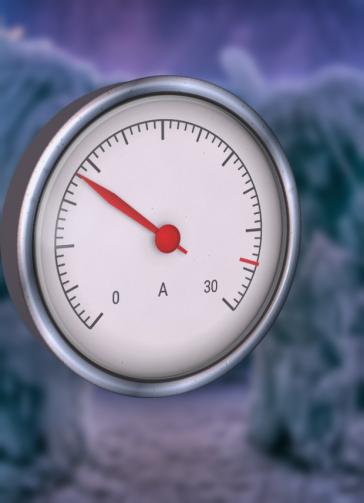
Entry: 9 (A)
